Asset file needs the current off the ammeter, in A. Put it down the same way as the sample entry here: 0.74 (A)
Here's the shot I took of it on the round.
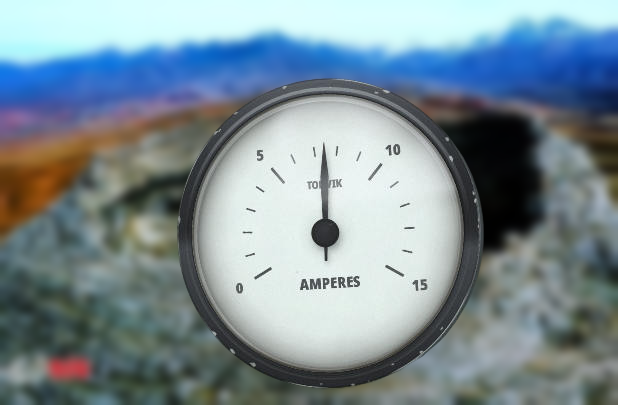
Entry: 7.5 (A)
